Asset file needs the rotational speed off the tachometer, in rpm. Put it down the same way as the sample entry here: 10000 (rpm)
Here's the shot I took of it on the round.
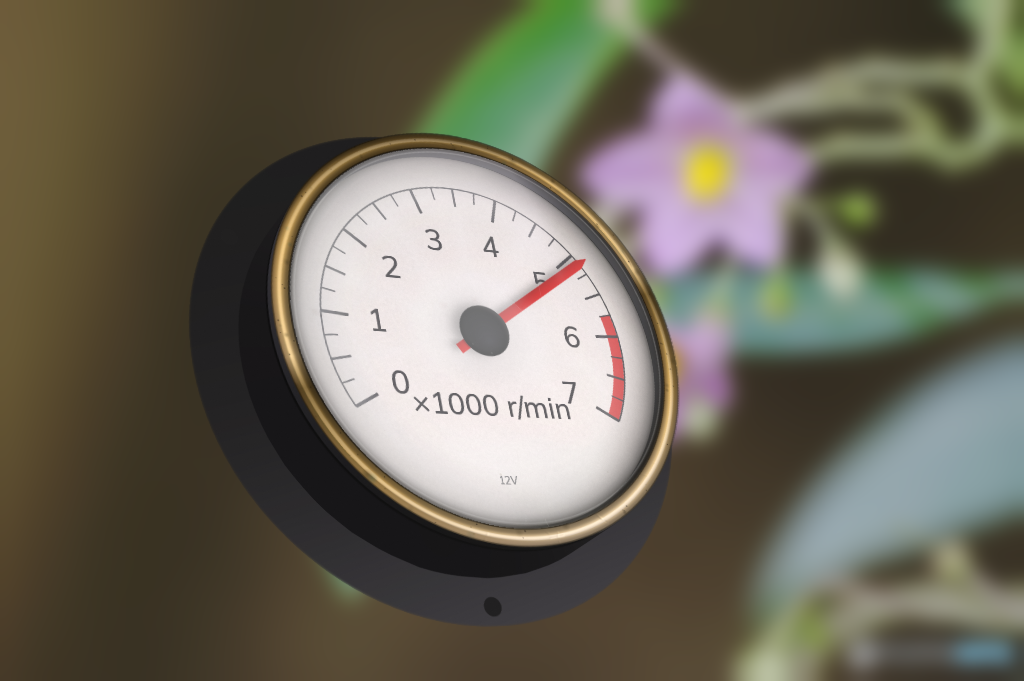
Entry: 5125 (rpm)
